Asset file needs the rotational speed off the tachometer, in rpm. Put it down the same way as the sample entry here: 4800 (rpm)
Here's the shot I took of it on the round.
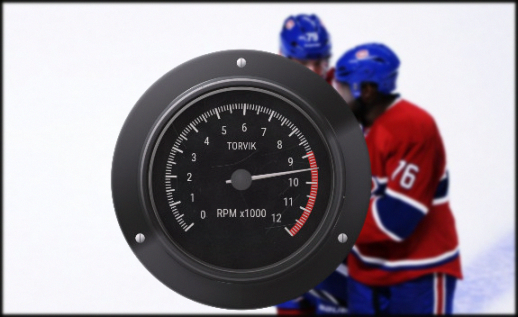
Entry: 9500 (rpm)
